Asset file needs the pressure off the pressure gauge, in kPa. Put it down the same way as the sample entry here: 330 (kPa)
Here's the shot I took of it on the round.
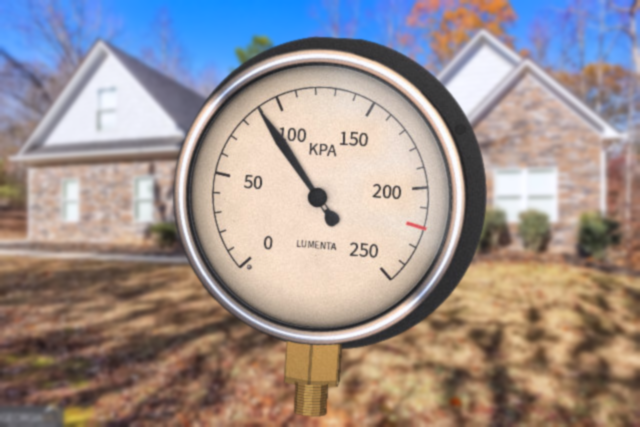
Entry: 90 (kPa)
